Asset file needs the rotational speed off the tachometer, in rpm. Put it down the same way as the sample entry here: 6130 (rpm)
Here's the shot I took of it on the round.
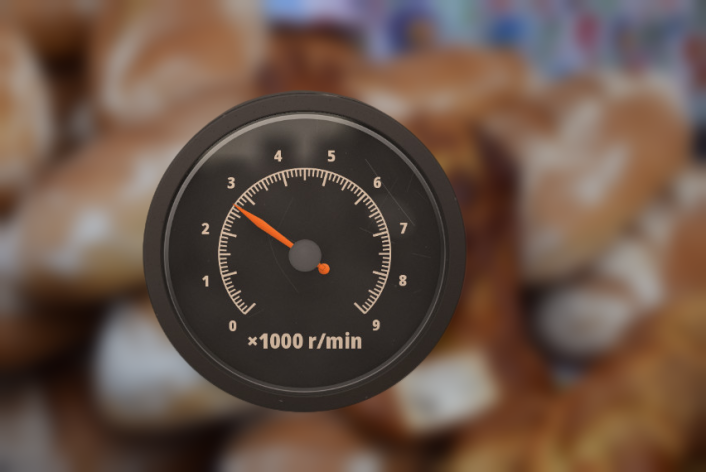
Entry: 2700 (rpm)
